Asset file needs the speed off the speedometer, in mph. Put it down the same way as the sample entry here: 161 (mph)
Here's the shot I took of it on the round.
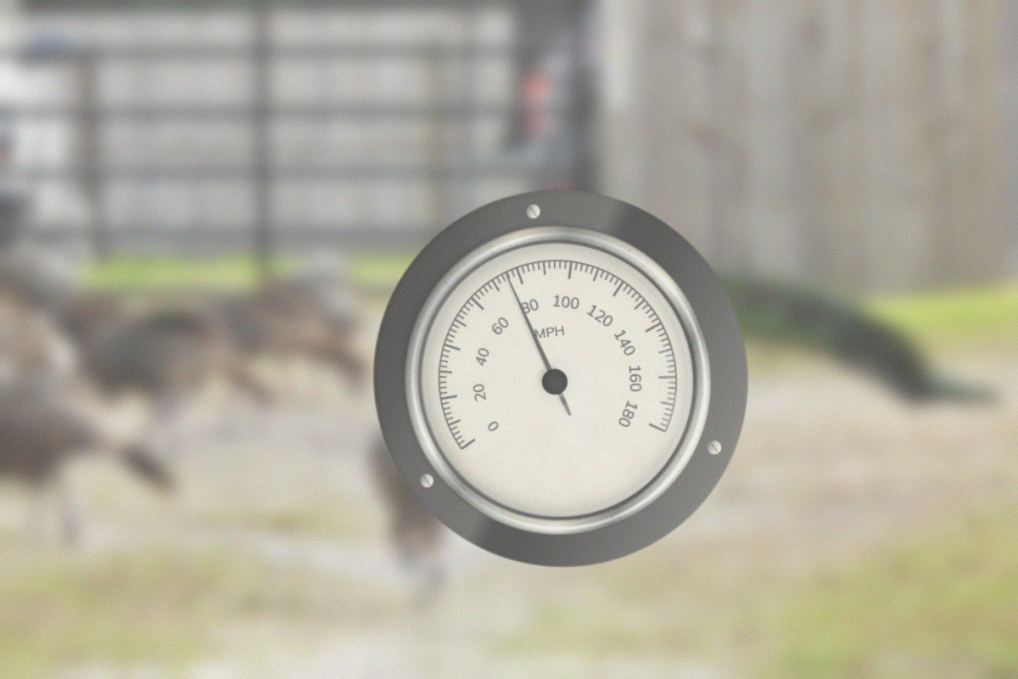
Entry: 76 (mph)
